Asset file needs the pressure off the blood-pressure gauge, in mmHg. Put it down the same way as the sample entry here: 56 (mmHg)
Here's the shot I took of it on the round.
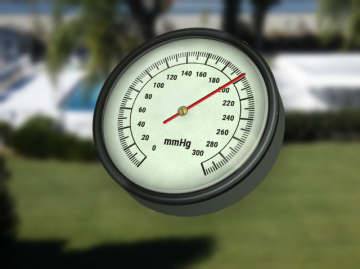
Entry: 200 (mmHg)
